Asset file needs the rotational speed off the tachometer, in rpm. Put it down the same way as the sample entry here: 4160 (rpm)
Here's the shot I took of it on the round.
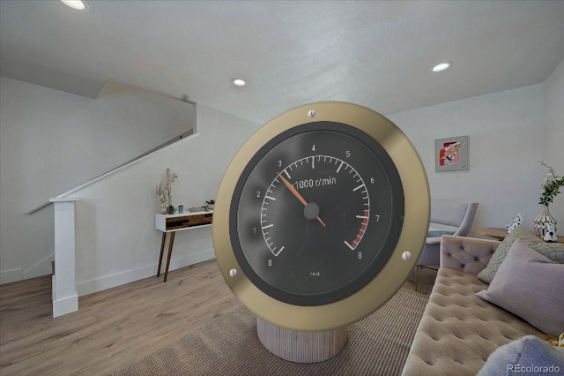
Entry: 2800 (rpm)
